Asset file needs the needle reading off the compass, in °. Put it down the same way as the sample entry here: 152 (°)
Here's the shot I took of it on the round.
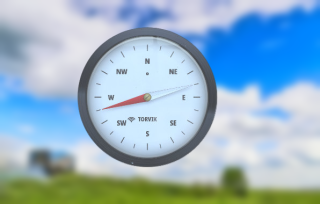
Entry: 255 (°)
